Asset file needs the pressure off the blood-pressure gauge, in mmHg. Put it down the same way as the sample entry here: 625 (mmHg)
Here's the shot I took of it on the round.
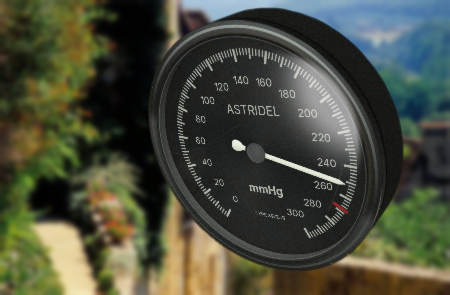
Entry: 250 (mmHg)
